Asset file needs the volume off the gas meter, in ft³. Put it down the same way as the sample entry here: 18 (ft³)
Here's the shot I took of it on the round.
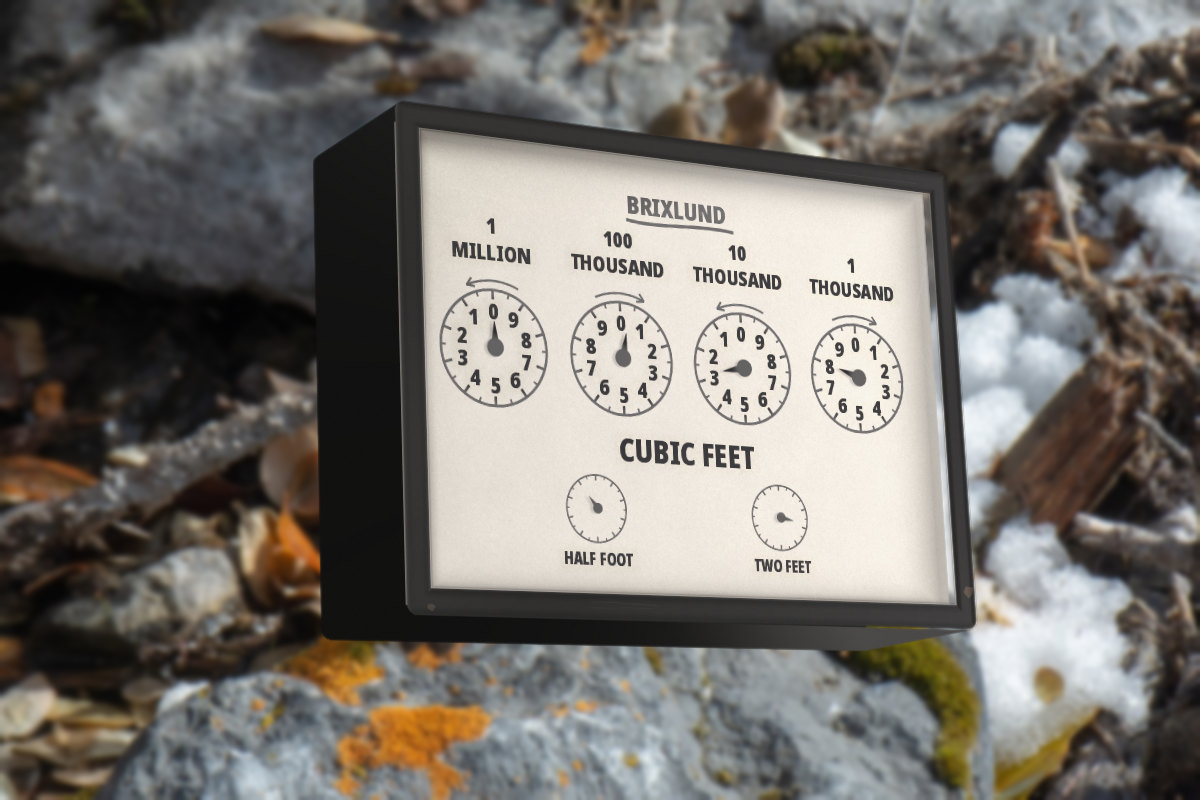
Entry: 2800 (ft³)
